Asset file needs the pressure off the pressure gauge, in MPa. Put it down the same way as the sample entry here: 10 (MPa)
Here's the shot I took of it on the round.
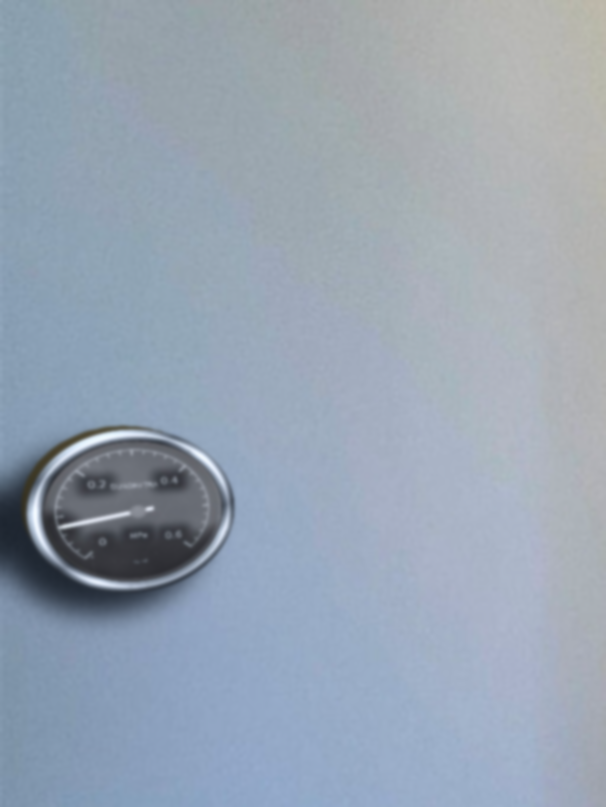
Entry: 0.08 (MPa)
